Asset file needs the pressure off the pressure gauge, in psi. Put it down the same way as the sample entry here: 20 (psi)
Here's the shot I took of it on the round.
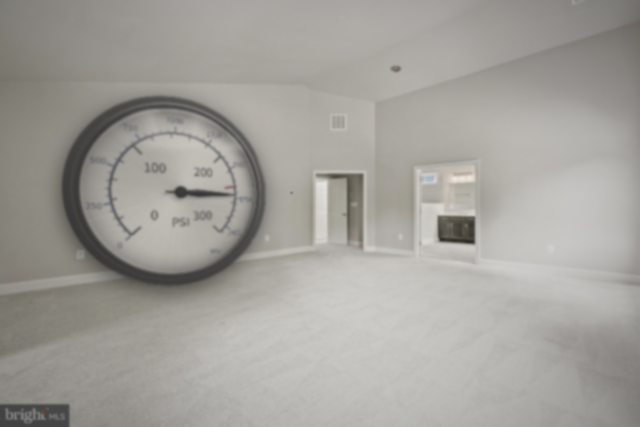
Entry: 250 (psi)
